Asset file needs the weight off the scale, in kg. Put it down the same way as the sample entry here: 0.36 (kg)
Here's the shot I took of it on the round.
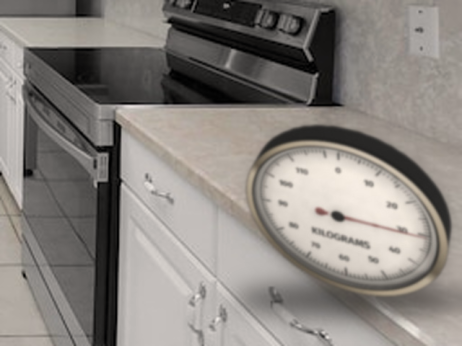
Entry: 30 (kg)
